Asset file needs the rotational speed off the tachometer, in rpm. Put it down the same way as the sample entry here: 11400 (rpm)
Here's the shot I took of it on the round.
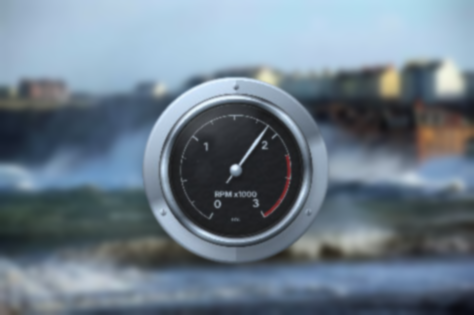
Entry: 1875 (rpm)
